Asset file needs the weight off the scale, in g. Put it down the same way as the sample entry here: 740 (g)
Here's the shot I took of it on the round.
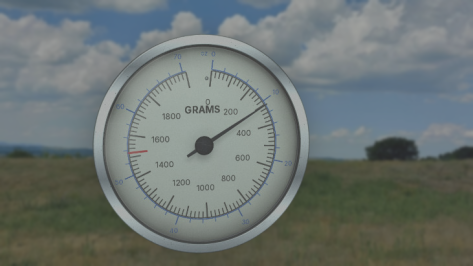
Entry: 300 (g)
